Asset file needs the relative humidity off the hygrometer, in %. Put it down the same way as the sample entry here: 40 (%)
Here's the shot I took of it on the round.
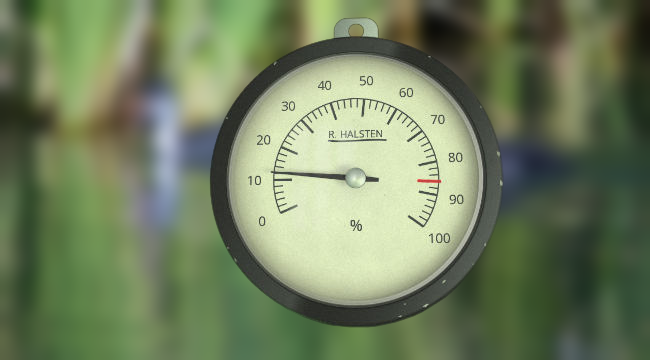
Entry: 12 (%)
